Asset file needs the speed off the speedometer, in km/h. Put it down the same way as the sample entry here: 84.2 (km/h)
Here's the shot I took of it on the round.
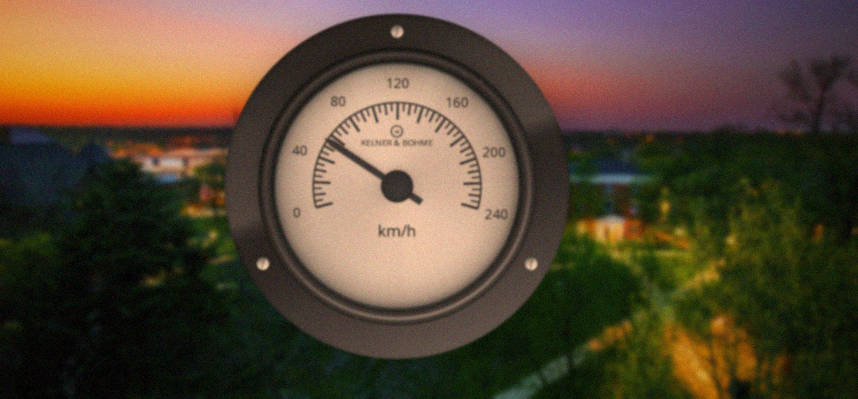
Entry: 55 (km/h)
